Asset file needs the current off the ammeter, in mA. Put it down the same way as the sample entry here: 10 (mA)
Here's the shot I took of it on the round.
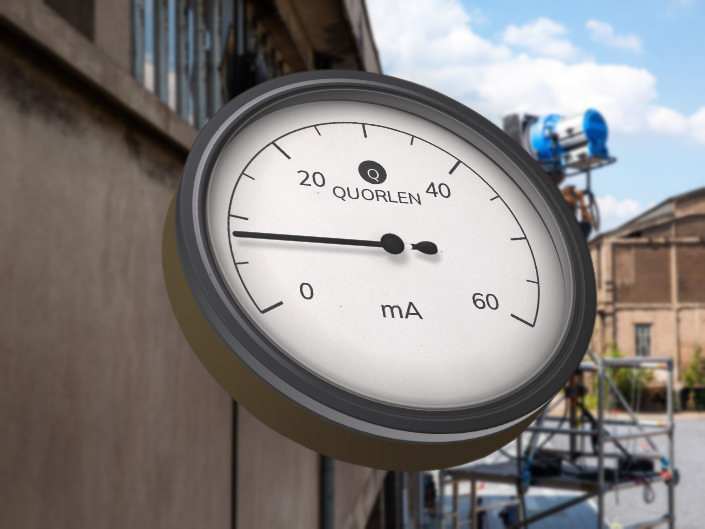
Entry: 7.5 (mA)
